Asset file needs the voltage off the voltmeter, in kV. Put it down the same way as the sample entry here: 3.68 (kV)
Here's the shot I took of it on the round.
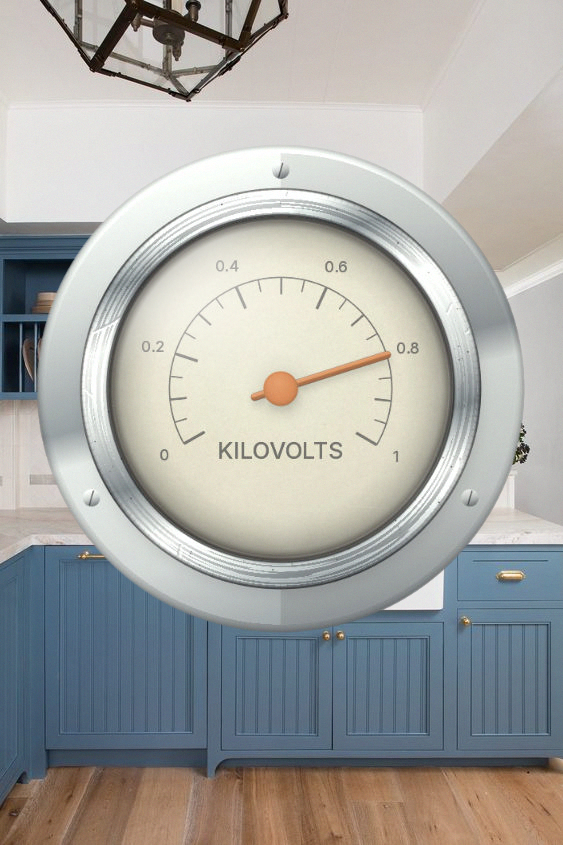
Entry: 0.8 (kV)
